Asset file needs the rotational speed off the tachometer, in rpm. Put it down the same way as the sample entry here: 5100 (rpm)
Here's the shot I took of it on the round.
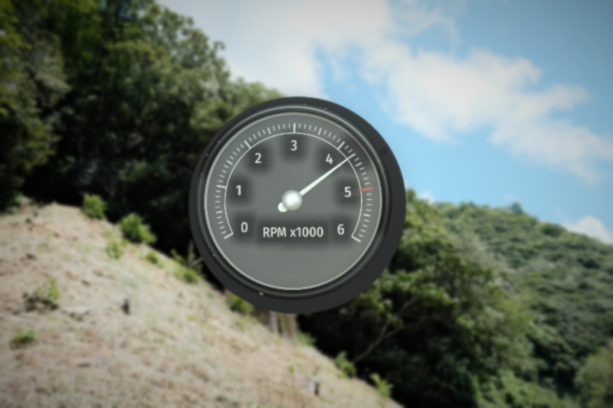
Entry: 4300 (rpm)
